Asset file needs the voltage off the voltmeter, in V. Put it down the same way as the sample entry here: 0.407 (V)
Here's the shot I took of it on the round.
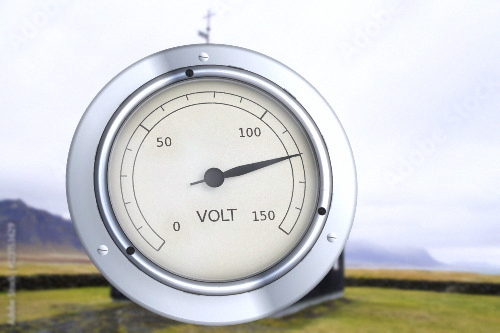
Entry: 120 (V)
